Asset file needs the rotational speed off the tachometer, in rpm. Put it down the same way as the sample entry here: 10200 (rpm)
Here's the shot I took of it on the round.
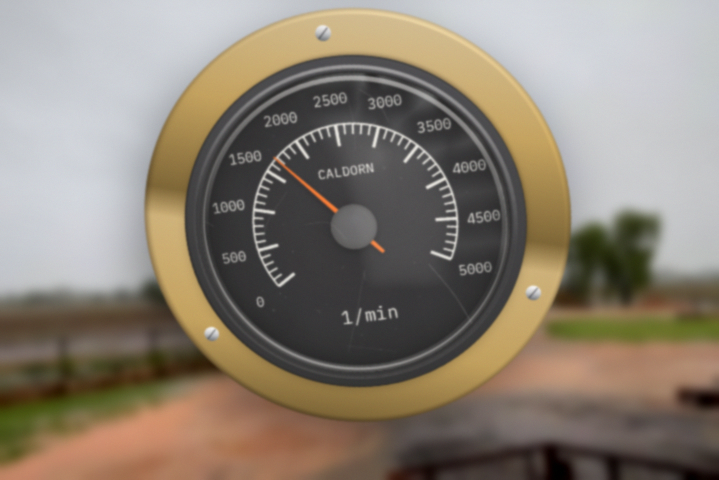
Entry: 1700 (rpm)
